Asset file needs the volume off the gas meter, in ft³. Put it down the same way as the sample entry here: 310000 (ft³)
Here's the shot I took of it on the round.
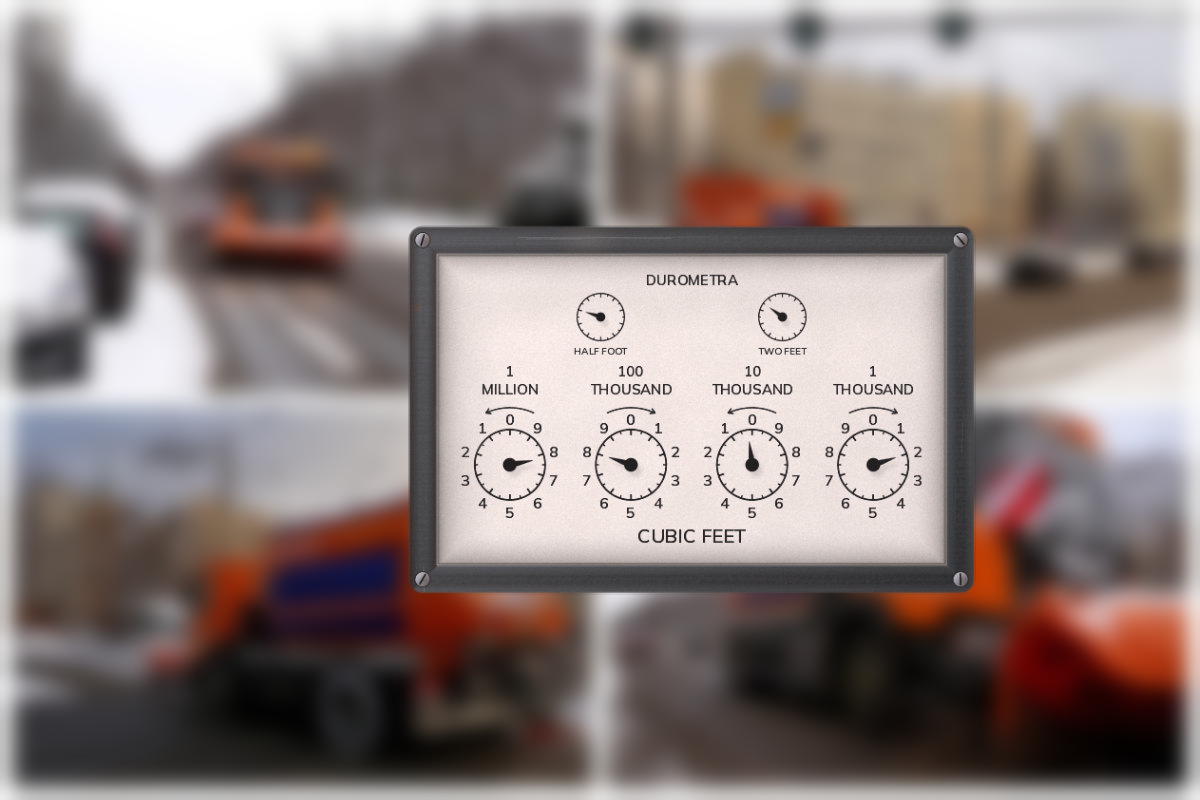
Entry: 780200 (ft³)
